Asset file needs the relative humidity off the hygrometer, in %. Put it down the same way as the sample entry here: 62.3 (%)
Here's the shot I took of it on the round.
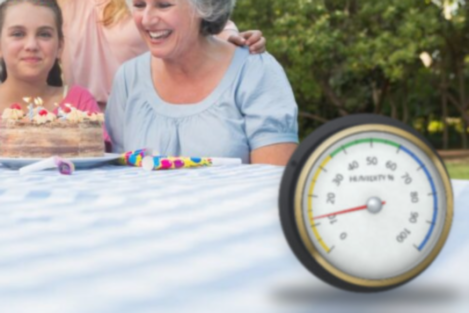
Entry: 12.5 (%)
